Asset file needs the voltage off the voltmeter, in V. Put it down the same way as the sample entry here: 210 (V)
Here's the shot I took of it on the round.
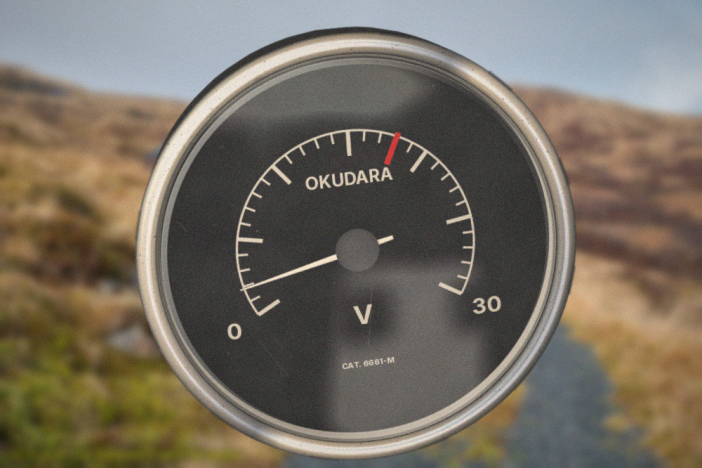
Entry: 2 (V)
